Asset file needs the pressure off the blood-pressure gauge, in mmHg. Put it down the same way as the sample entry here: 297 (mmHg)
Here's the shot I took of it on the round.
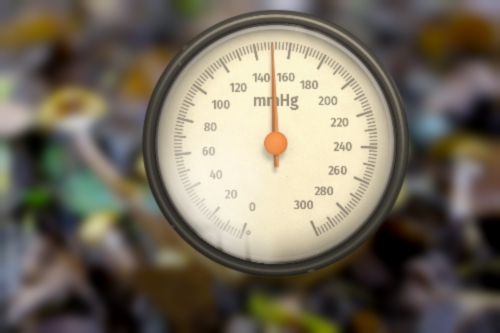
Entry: 150 (mmHg)
